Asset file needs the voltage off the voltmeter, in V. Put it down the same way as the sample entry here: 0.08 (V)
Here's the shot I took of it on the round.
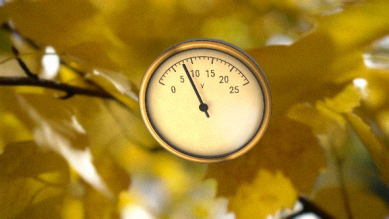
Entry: 8 (V)
